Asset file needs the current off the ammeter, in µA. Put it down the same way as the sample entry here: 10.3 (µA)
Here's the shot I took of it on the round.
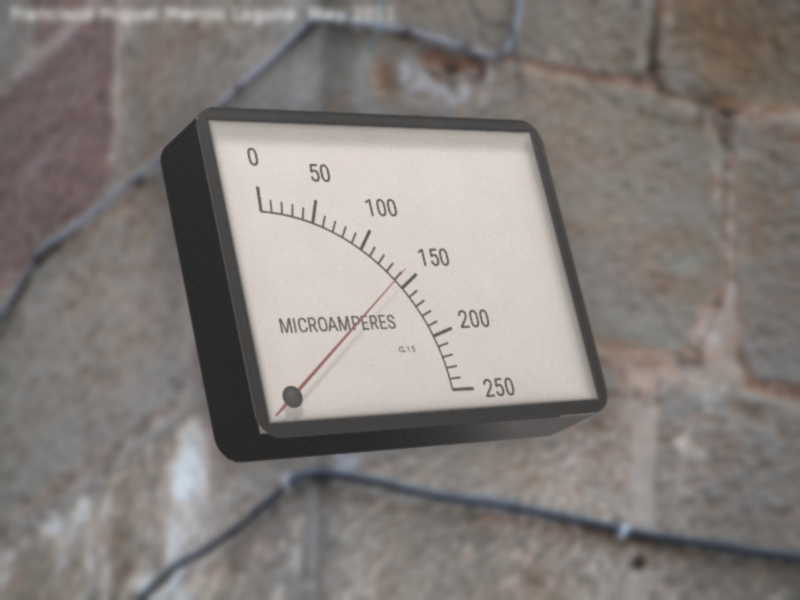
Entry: 140 (µA)
